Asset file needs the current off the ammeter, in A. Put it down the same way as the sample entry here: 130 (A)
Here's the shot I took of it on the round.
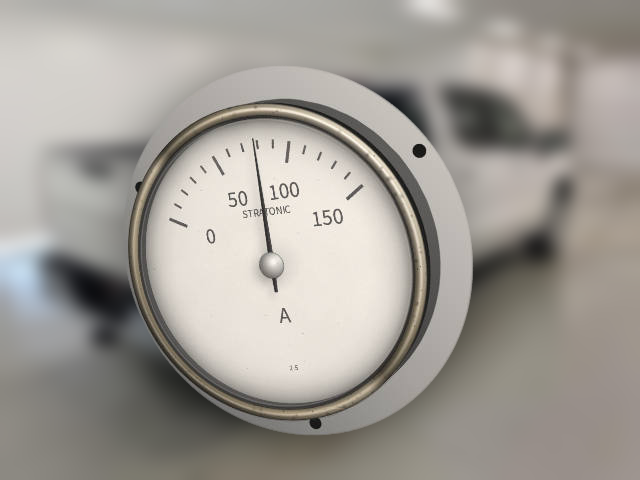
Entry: 80 (A)
